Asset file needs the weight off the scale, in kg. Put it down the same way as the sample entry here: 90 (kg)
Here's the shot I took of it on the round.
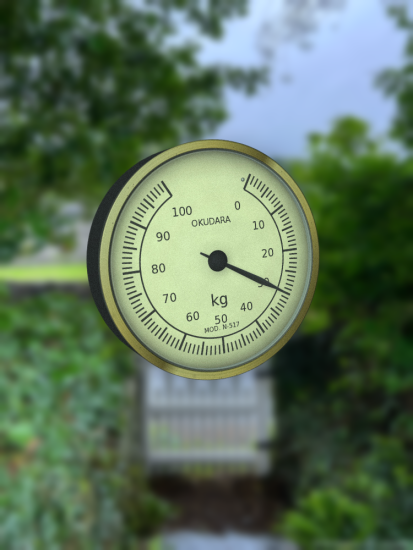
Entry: 30 (kg)
